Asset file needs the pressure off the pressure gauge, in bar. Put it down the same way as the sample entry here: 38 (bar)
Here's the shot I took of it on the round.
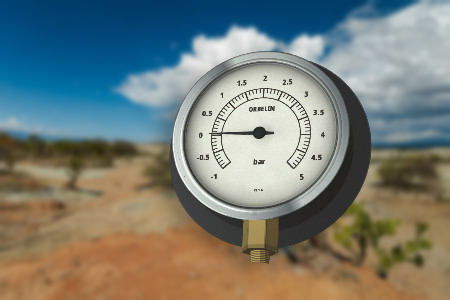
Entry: 0 (bar)
